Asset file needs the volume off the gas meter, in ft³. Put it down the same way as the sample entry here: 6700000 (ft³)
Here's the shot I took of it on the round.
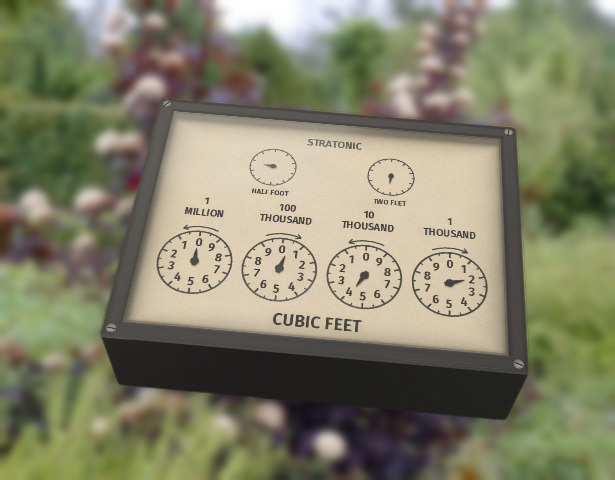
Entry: 4200 (ft³)
